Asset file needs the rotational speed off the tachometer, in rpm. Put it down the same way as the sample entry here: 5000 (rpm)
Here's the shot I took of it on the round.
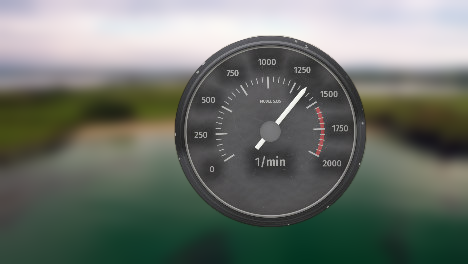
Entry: 1350 (rpm)
